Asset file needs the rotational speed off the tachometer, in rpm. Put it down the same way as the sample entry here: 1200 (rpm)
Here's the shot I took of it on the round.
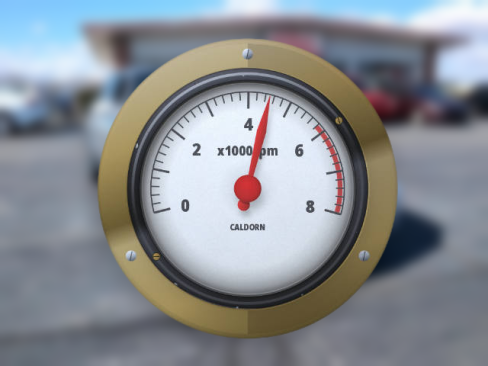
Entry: 4500 (rpm)
